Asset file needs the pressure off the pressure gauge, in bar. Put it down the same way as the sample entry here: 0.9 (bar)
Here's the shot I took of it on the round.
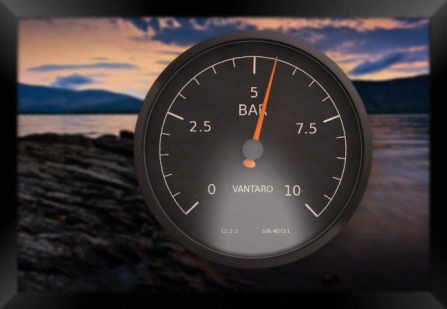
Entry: 5.5 (bar)
